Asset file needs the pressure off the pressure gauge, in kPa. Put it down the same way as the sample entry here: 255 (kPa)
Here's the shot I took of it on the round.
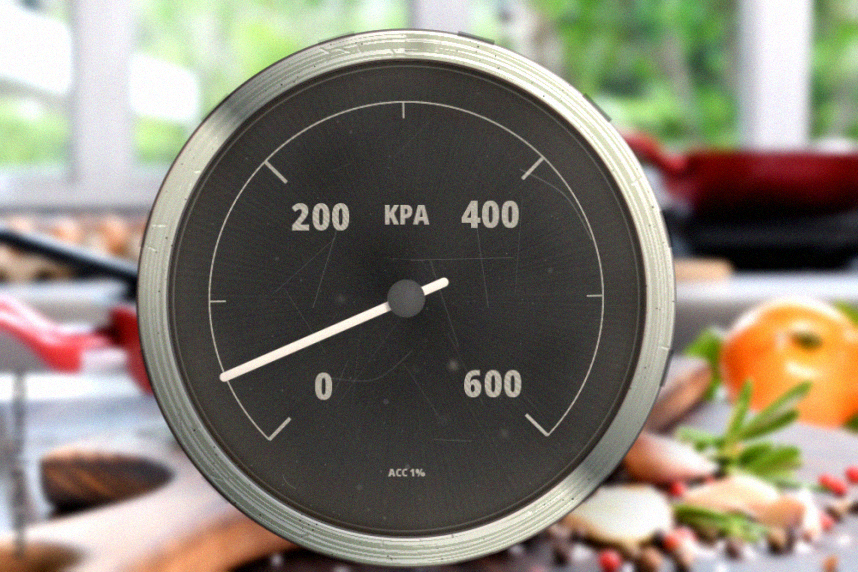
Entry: 50 (kPa)
